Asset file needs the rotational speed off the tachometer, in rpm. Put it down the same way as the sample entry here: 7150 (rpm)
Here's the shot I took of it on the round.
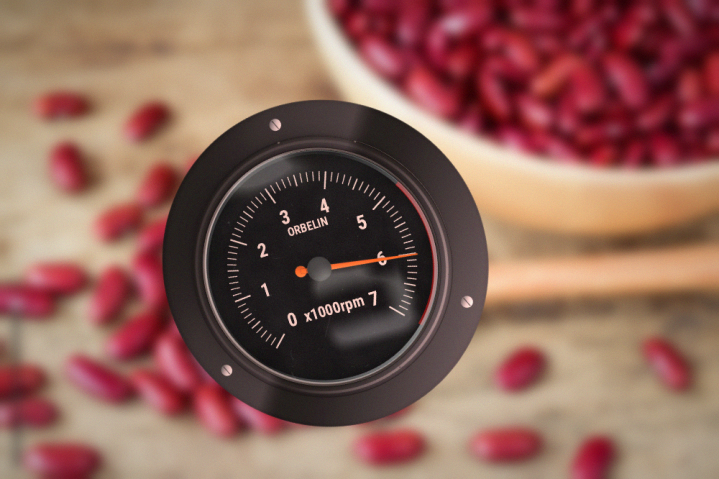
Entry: 6000 (rpm)
